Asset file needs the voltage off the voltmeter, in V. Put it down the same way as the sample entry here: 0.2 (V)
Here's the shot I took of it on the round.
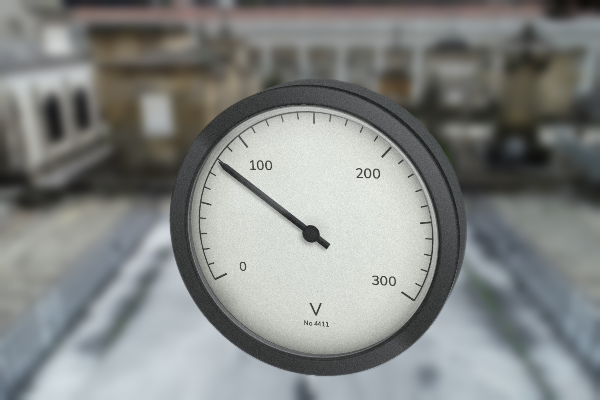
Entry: 80 (V)
